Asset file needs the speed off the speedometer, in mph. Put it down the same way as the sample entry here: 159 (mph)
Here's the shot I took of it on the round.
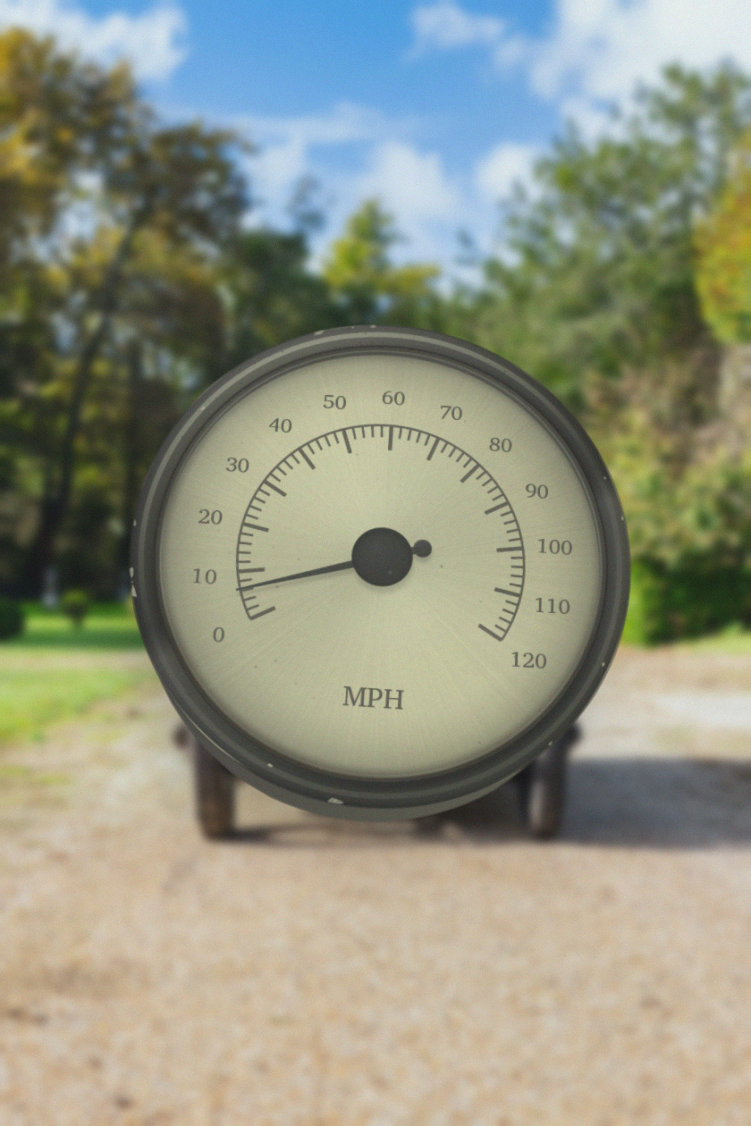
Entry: 6 (mph)
